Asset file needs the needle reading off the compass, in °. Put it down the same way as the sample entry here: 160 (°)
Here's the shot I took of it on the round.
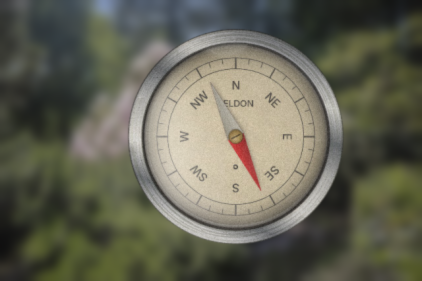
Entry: 155 (°)
